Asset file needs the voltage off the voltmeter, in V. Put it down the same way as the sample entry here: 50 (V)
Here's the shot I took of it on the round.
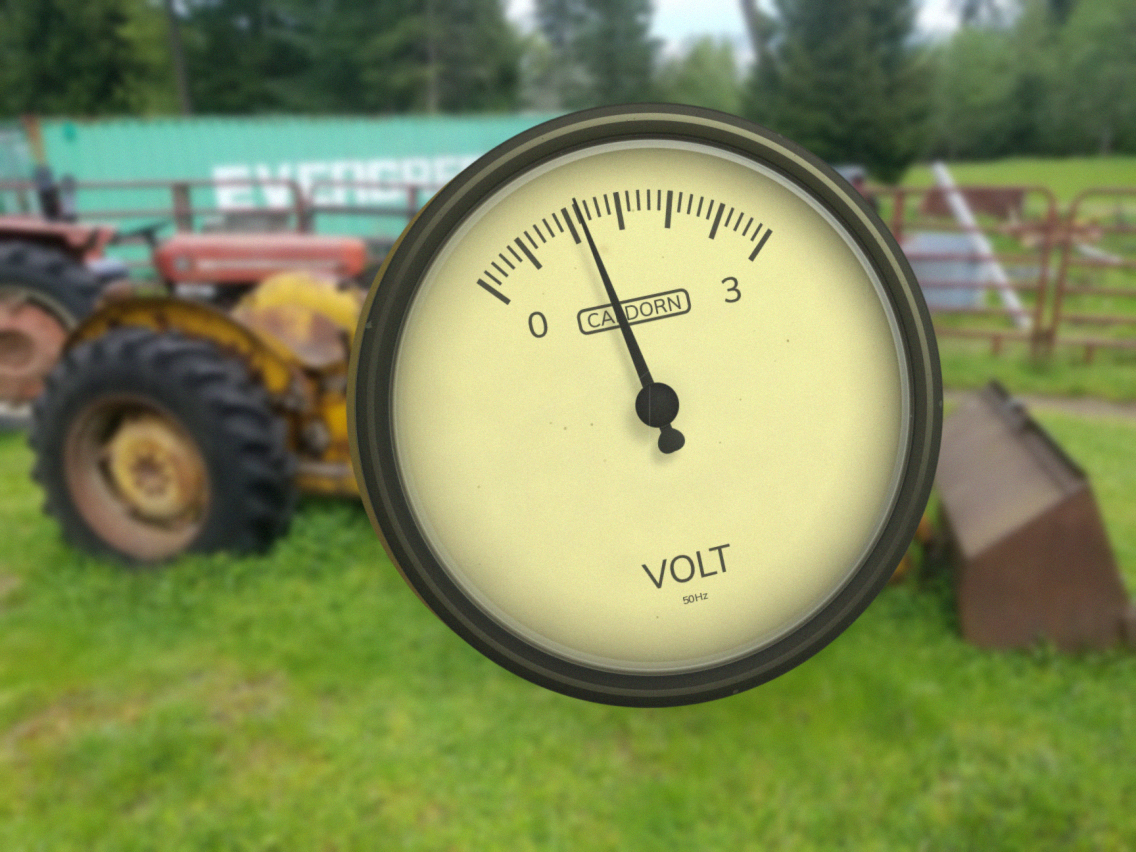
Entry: 1.1 (V)
